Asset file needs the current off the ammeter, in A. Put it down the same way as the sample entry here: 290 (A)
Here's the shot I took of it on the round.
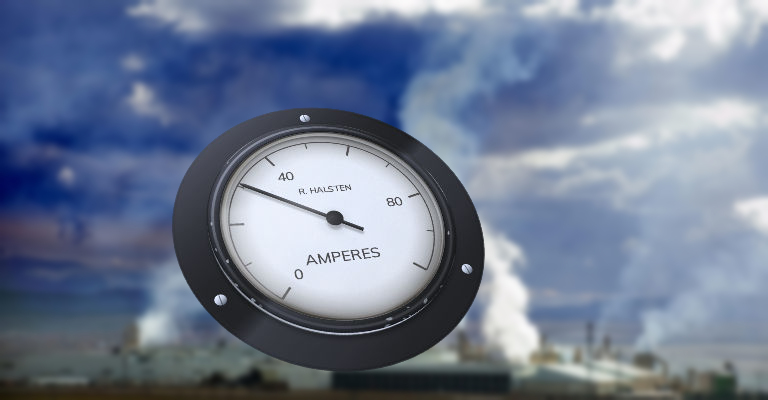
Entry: 30 (A)
